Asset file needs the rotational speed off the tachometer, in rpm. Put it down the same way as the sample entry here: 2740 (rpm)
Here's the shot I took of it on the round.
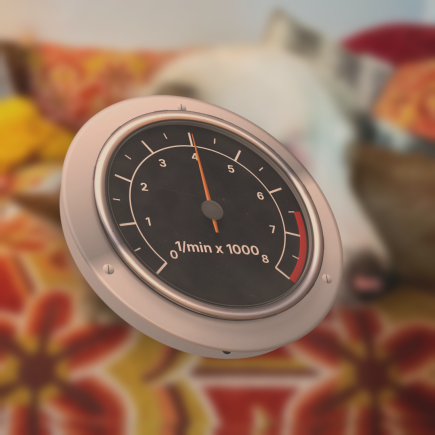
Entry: 4000 (rpm)
